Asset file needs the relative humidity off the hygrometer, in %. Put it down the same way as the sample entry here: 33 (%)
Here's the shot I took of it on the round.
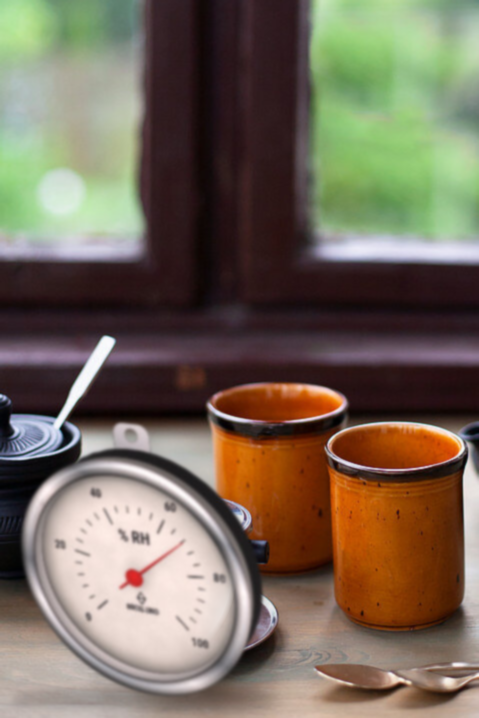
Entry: 68 (%)
